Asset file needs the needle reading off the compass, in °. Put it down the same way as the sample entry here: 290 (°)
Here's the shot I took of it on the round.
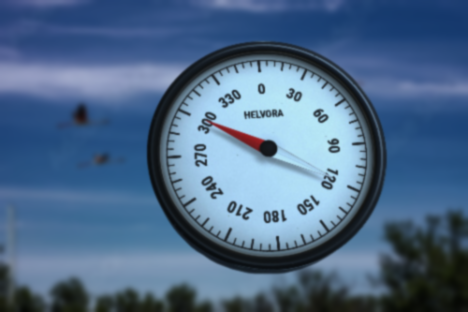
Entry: 300 (°)
